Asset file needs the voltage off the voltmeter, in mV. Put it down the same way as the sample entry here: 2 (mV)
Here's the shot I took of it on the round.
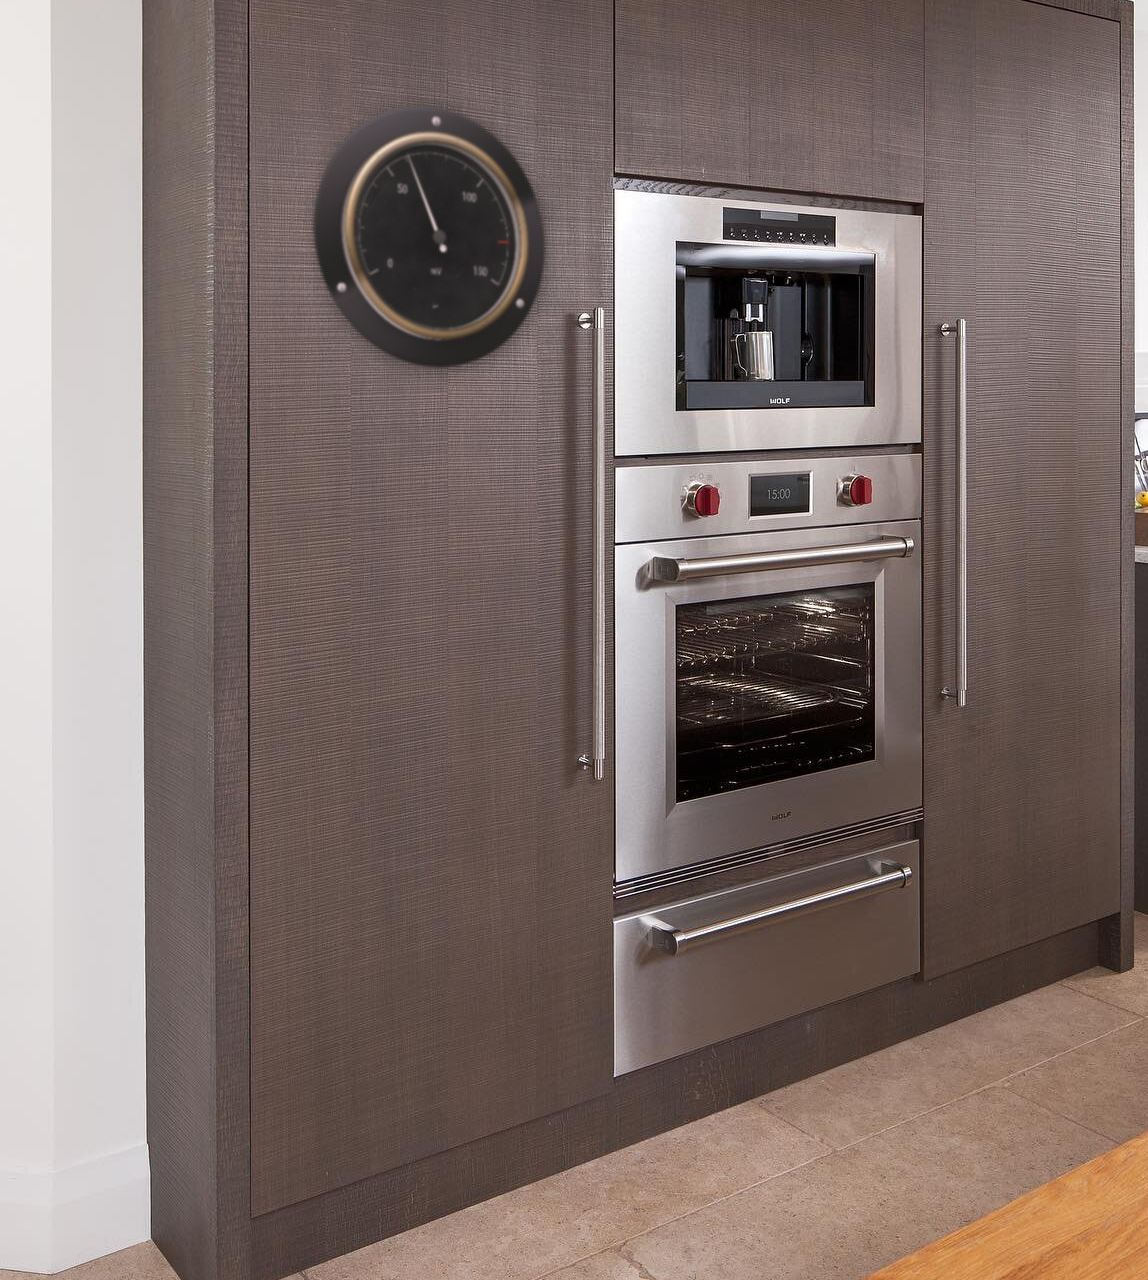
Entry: 60 (mV)
